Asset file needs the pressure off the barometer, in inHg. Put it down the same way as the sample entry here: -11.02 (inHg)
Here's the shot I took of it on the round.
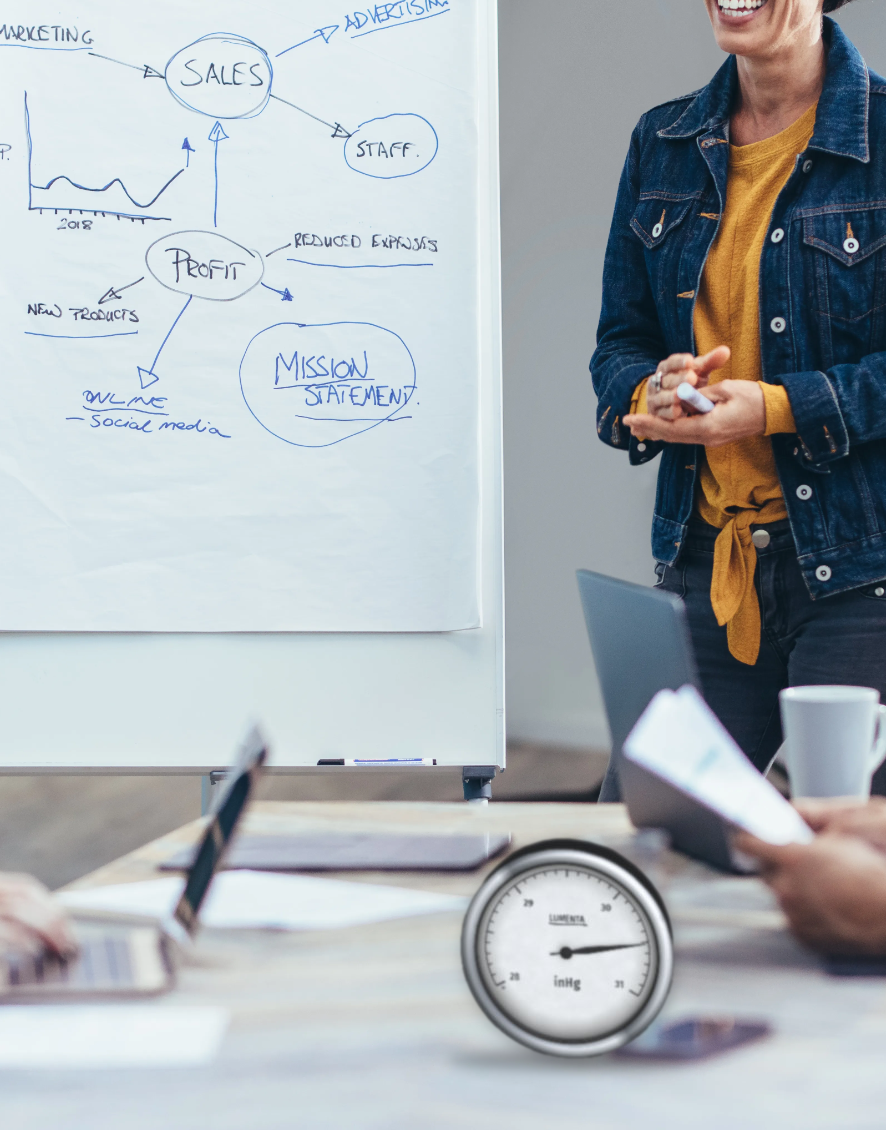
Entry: 30.5 (inHg)
